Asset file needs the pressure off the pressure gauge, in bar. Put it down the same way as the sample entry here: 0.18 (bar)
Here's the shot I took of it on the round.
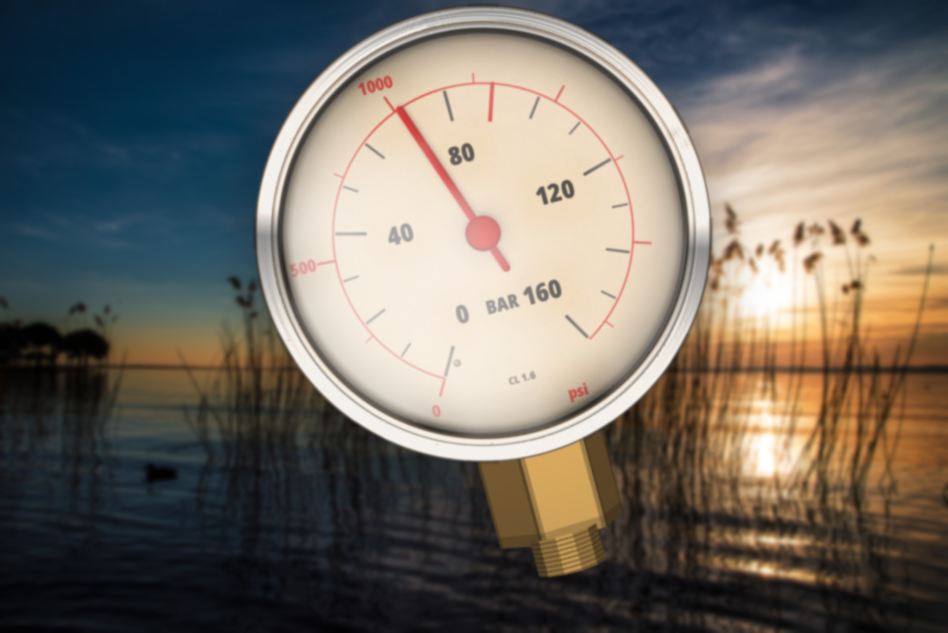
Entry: 70 (bar)
